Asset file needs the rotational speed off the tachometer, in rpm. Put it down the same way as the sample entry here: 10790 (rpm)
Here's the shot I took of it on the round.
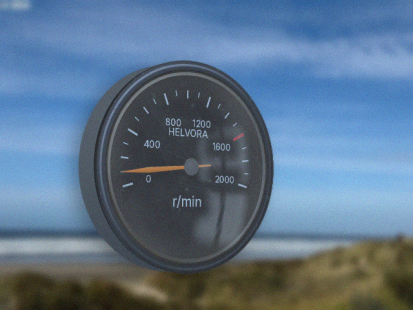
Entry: 100 (rpm)
